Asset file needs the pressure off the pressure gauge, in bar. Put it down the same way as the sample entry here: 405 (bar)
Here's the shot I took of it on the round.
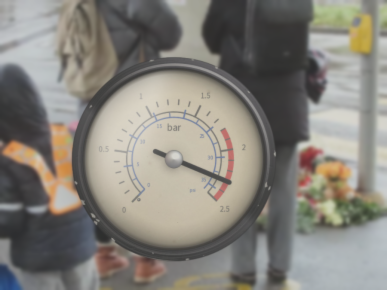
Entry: 2.3 (bar)
